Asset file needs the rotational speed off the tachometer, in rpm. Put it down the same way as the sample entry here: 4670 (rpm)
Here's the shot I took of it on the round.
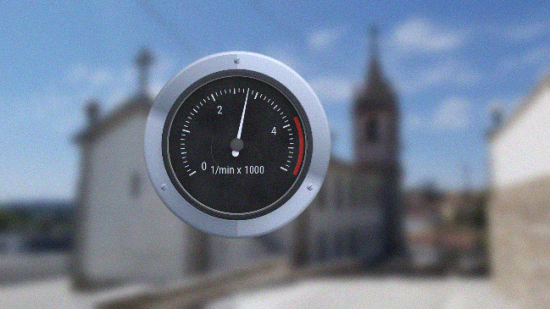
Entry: 2800 (rpm)
